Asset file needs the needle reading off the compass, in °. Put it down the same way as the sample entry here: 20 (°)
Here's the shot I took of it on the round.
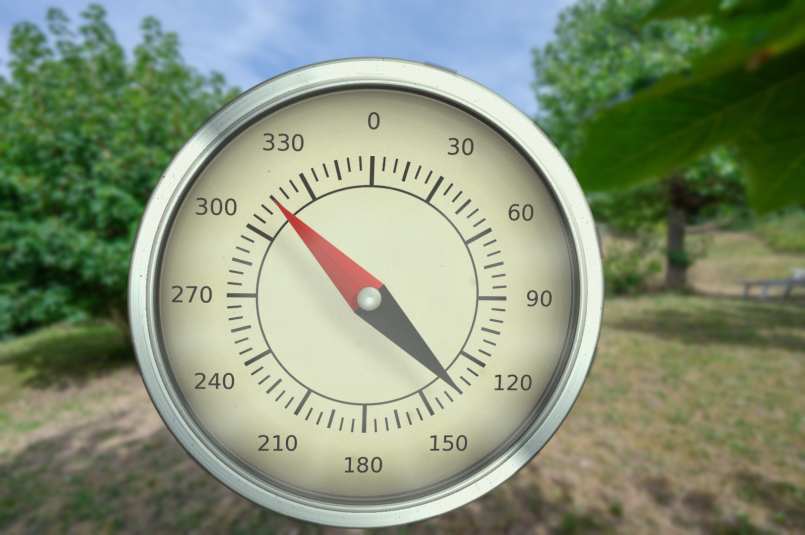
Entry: 315 (°)
